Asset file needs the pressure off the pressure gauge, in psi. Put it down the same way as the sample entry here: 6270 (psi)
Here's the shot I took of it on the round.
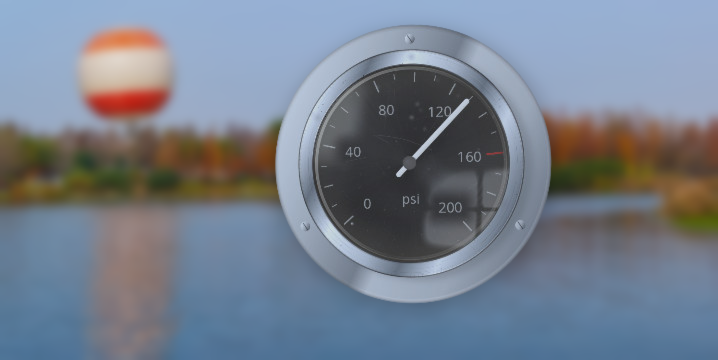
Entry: 130 (psi)
